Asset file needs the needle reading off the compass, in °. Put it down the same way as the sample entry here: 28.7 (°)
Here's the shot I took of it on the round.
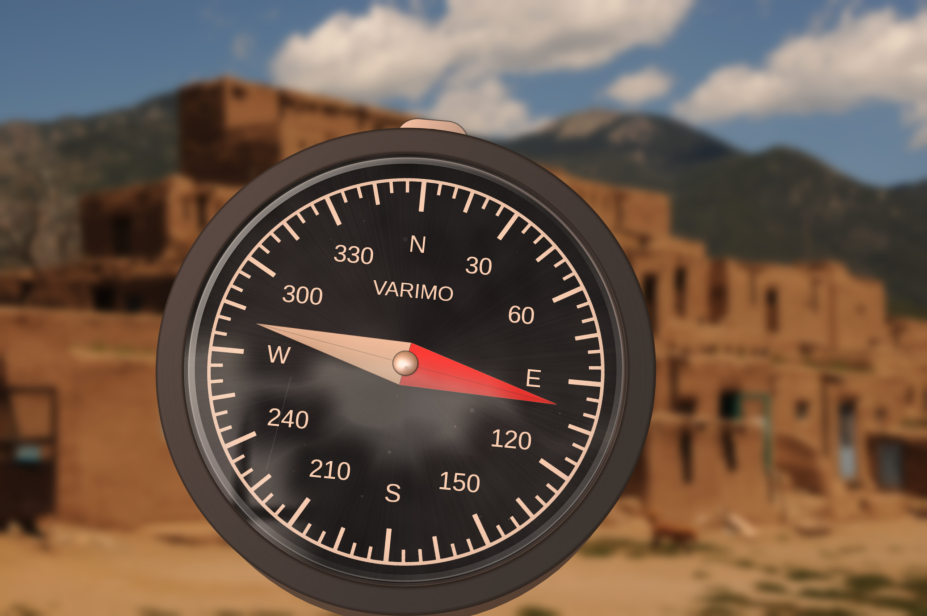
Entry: 100 (°)
